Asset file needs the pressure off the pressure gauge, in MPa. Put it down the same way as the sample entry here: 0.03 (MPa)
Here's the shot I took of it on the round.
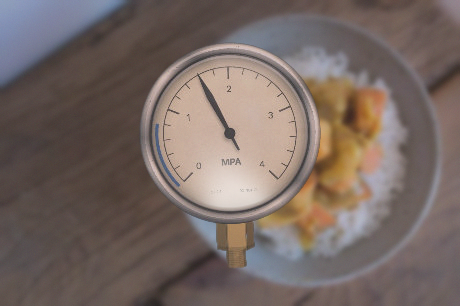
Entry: 1.6 (MPa)
